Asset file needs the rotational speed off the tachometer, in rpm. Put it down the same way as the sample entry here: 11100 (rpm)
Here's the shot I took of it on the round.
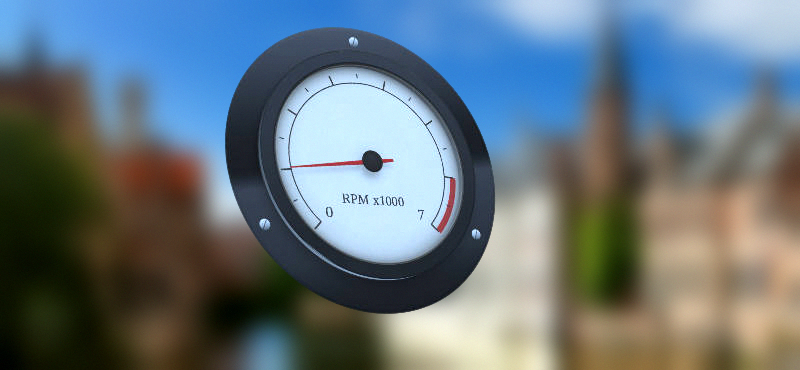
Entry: 1000 (rpm)
